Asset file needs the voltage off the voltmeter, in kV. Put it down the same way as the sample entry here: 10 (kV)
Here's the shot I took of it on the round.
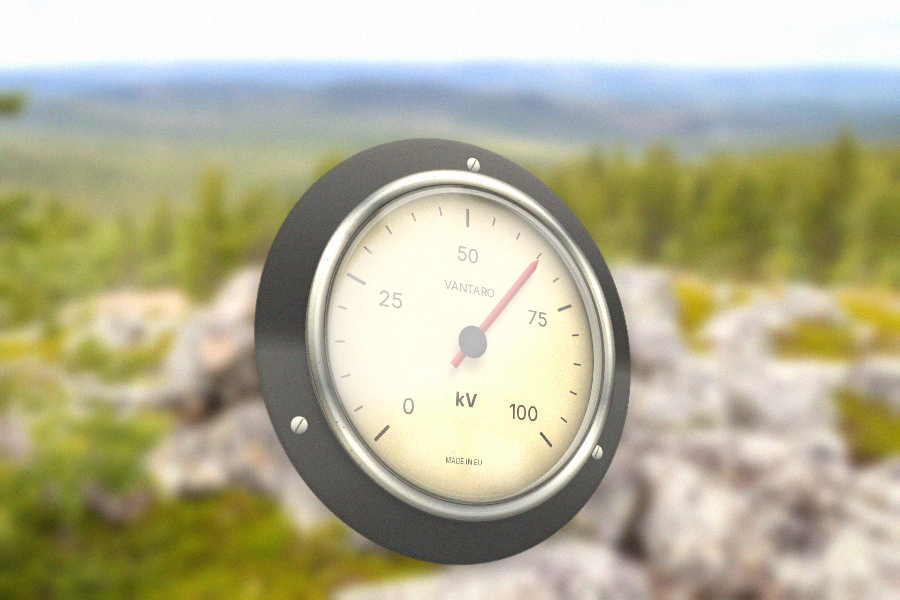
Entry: 65 (kV)
